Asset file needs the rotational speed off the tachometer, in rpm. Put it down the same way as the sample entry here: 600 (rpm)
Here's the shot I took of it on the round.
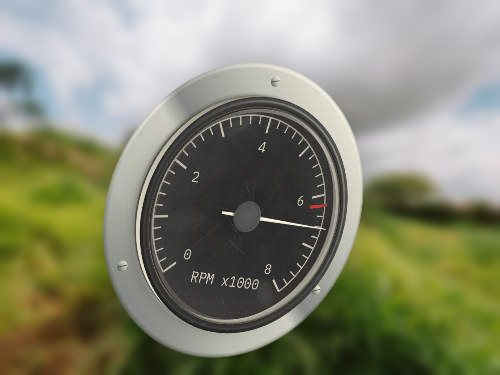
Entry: 6600 (rpm)
